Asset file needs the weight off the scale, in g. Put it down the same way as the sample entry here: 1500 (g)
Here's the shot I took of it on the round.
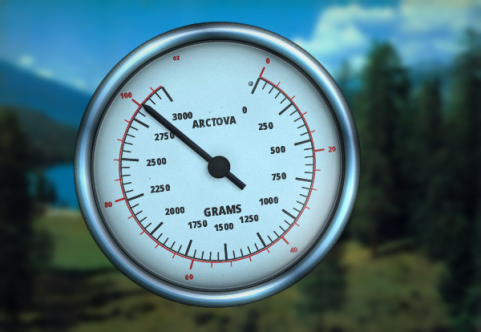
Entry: 2850 (g)
